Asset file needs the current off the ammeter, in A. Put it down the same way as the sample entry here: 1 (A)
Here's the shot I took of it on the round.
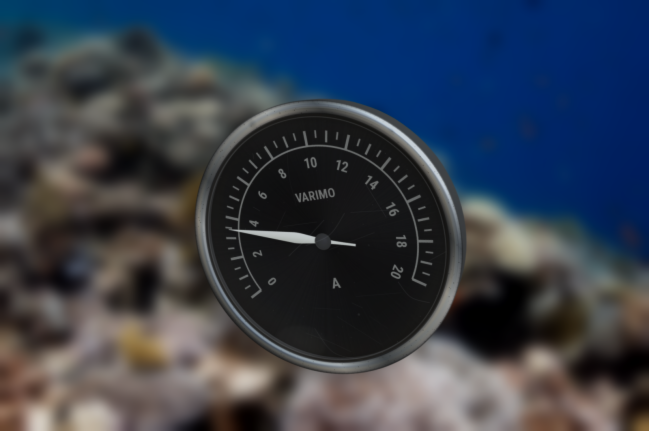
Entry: 3.5 (A)
